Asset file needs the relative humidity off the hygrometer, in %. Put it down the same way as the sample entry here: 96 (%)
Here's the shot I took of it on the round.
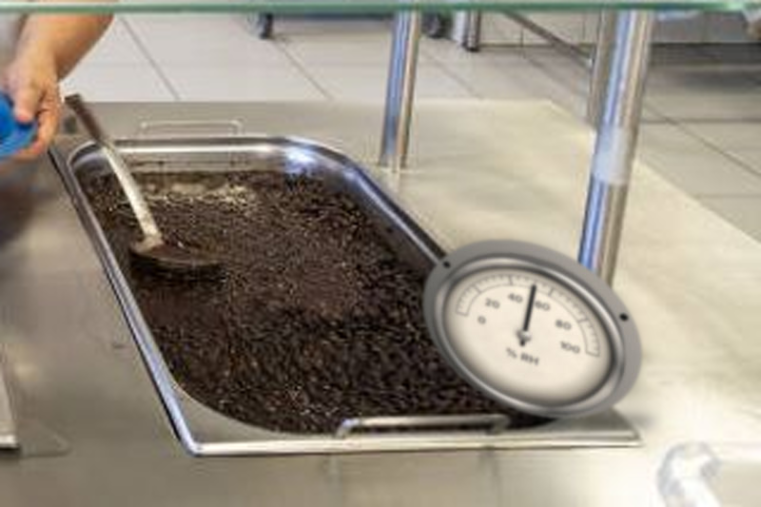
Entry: 52 (%)
